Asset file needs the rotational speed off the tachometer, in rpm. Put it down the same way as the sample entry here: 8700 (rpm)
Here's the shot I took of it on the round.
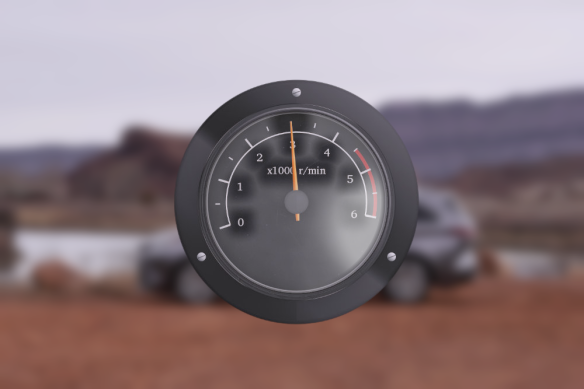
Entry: 3000 (rpm)
